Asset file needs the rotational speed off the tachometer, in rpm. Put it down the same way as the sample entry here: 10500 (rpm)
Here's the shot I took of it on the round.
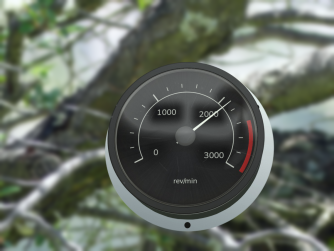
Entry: 2100 (rpm)
